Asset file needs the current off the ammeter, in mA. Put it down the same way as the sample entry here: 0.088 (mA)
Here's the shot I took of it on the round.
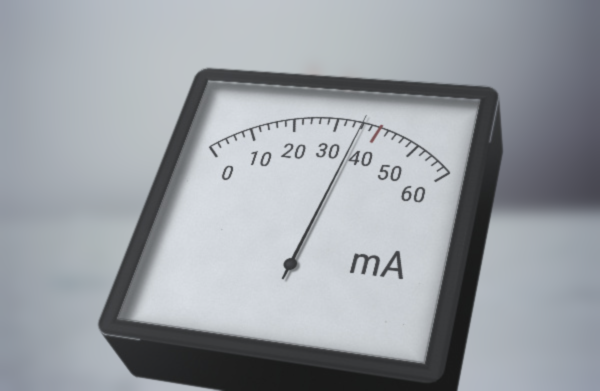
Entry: 36 (mA)
